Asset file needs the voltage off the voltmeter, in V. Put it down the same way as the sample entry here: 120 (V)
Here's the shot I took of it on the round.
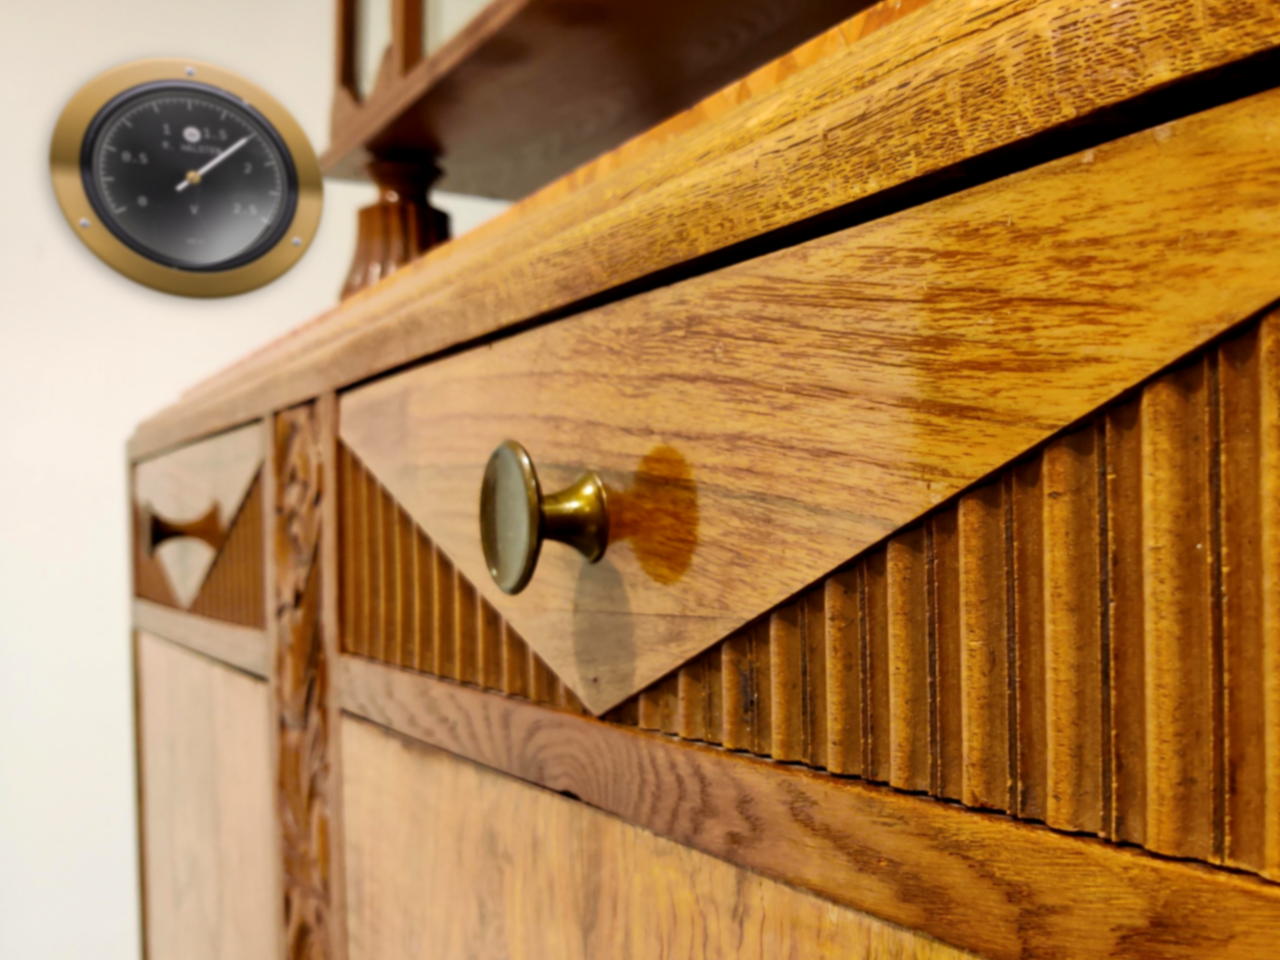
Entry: 1.75 (V)
